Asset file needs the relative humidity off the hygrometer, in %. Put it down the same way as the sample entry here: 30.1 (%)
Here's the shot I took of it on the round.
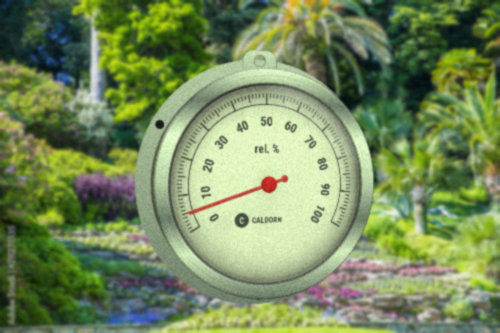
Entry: 5 (%)
